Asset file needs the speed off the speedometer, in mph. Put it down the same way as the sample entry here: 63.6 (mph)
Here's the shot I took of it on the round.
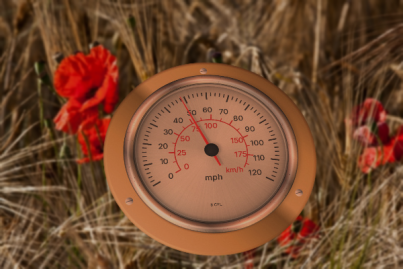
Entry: 48 (mph)
